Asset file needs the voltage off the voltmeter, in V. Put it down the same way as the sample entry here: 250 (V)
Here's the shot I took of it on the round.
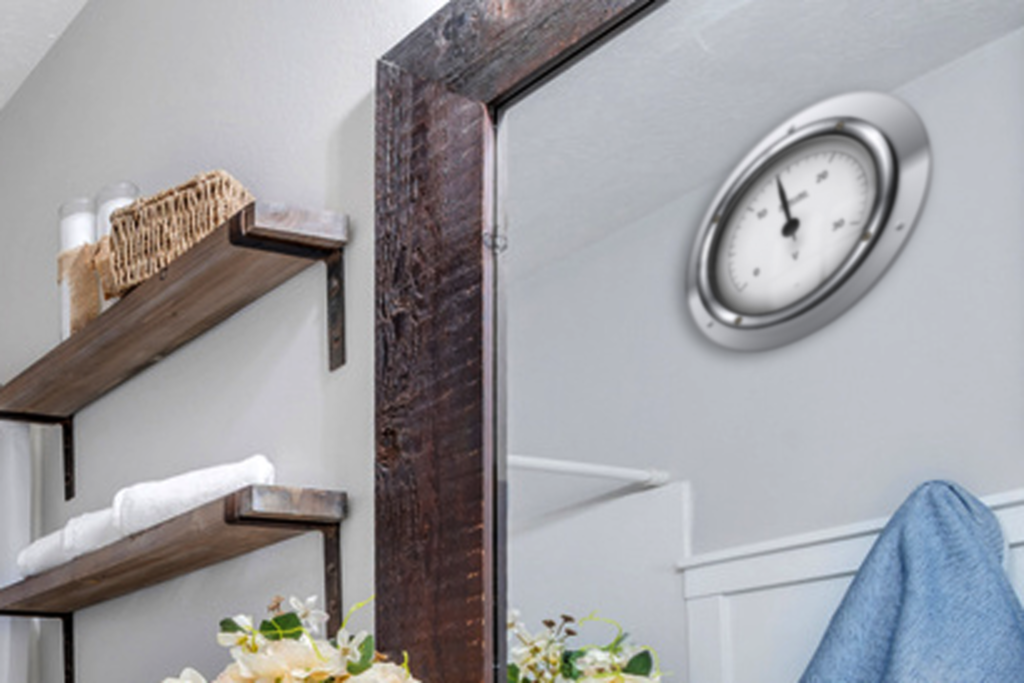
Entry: 14 (V)
